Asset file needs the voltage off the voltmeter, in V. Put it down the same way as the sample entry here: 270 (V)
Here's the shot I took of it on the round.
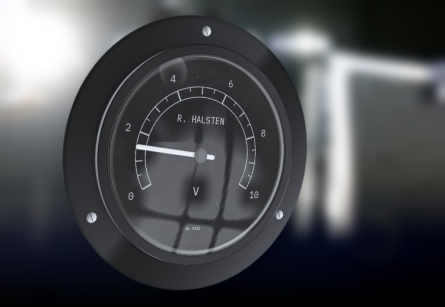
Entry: 1.5 (V)
